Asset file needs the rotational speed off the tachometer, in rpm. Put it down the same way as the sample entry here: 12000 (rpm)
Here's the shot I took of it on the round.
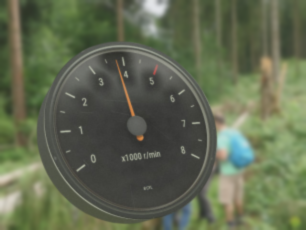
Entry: 3750 (rpm)
